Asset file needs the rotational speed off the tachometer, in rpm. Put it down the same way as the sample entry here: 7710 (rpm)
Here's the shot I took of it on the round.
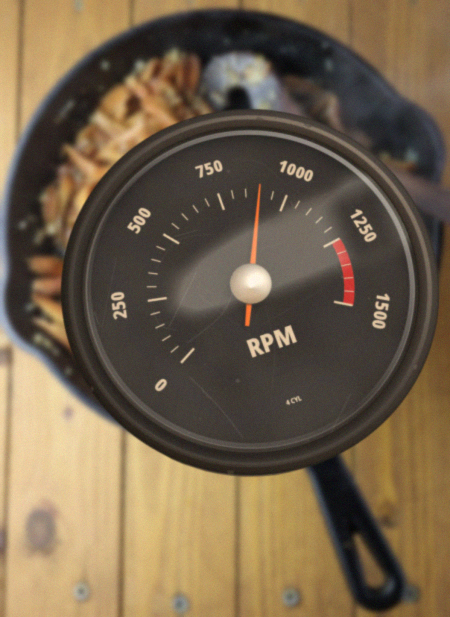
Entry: 900 (rpm)
